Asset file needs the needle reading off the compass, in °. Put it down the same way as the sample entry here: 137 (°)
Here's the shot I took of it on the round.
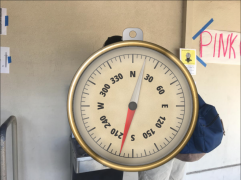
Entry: 195 (°)
